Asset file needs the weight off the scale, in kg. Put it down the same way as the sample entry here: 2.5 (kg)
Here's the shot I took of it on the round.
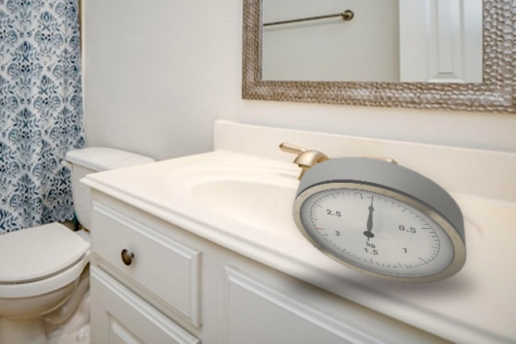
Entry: 0 (kg)
